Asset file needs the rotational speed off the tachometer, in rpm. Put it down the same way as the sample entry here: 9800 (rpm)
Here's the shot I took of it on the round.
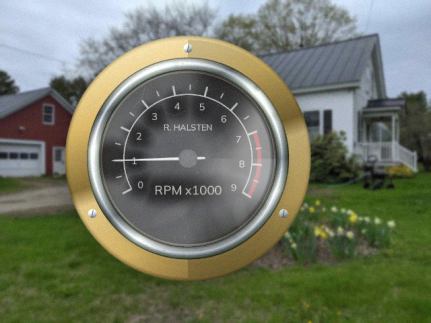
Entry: 1000 (rpm)
